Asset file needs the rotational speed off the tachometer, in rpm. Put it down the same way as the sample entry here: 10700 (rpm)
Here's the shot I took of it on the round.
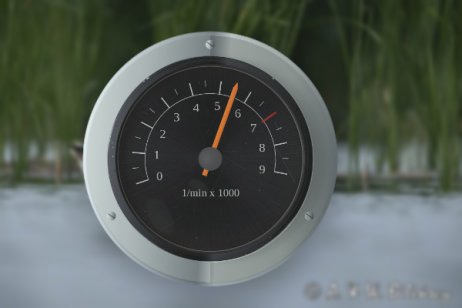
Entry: 5500 (rpm)
